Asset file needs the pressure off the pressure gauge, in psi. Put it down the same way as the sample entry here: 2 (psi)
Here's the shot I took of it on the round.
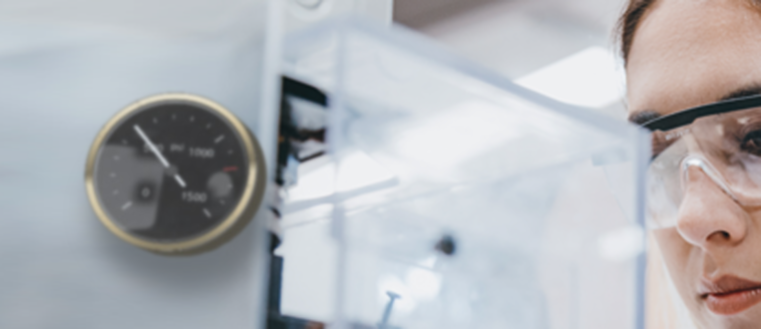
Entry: 500 (psi)
